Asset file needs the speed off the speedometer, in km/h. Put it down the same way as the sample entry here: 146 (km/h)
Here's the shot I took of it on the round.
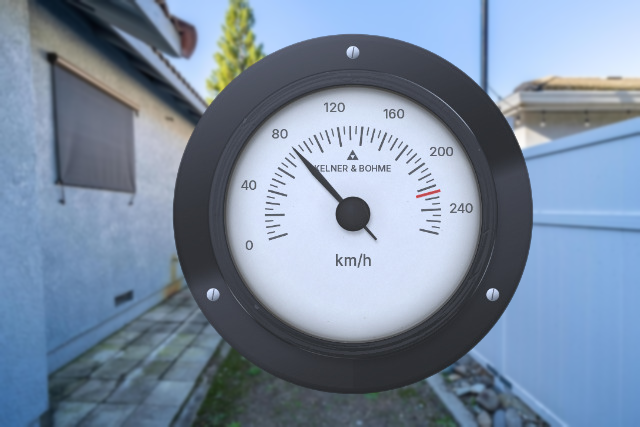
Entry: 80 (km/h)
